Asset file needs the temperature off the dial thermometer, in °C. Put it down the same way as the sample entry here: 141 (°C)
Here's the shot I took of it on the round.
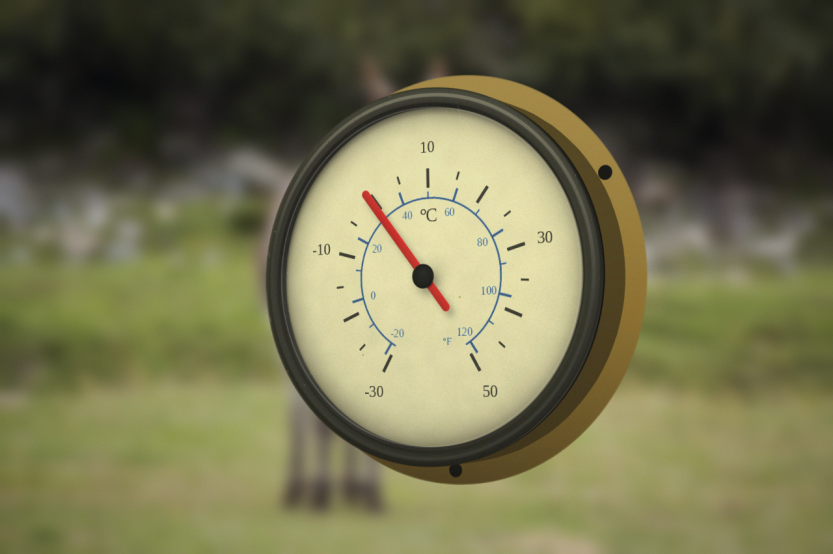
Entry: 0 (°C)
